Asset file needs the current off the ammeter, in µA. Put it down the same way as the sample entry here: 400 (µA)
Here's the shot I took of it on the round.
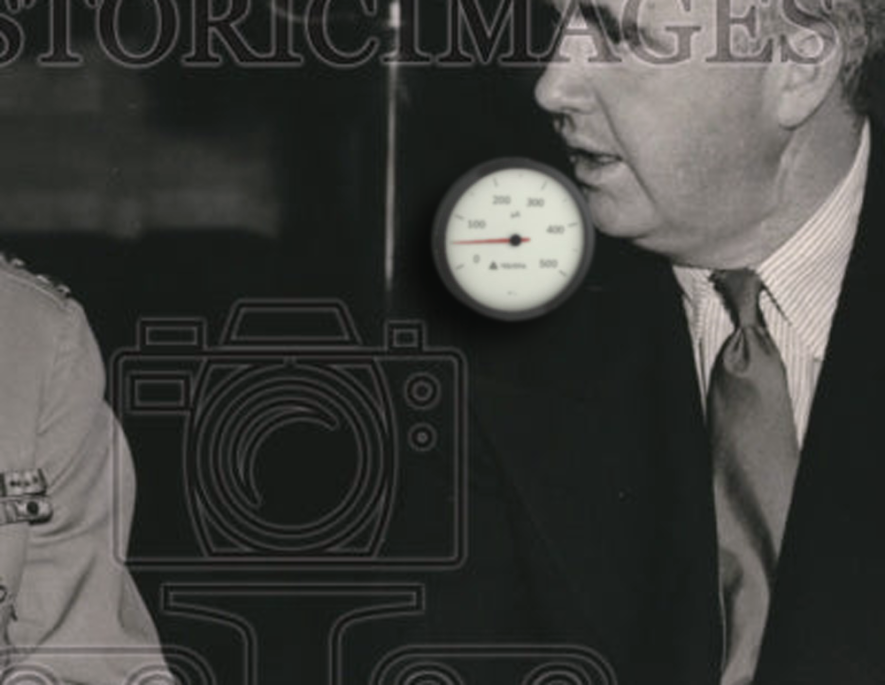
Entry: 50 (µA)
